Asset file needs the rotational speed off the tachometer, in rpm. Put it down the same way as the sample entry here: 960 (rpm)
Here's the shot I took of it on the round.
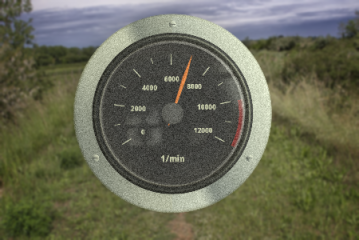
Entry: 7000 (rpm)
